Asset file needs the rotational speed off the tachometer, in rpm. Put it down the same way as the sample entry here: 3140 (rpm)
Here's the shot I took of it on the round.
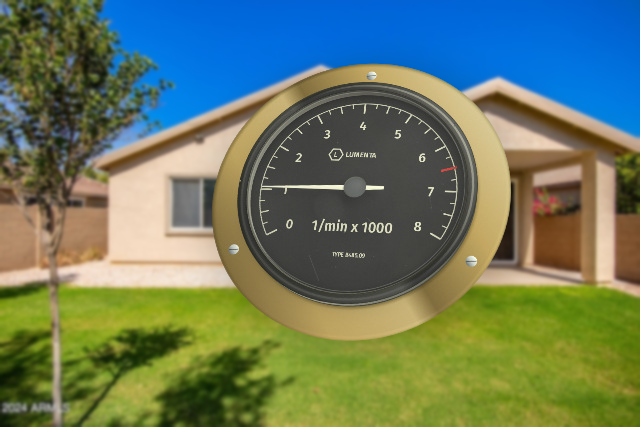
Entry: 1000 (rpm)
